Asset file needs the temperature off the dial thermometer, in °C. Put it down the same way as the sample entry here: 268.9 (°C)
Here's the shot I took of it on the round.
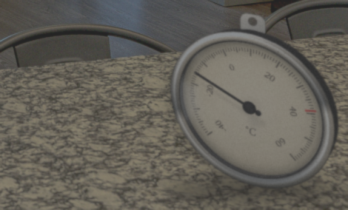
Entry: -15 (°C)
